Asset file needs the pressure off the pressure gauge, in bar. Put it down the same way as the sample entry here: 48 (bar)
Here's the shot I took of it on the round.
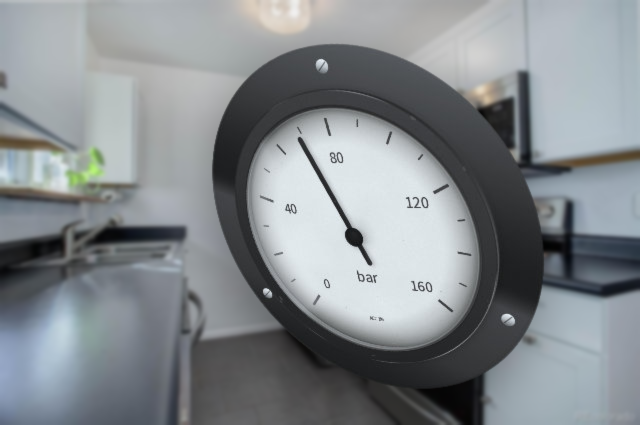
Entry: 70 (bar)
